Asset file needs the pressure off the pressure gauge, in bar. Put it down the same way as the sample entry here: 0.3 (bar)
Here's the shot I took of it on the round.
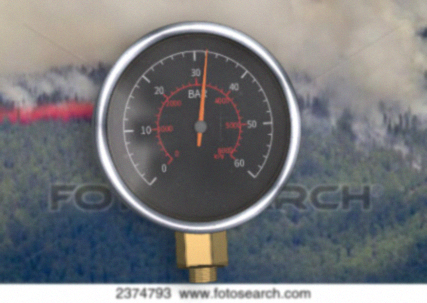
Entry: 32 (bar)
